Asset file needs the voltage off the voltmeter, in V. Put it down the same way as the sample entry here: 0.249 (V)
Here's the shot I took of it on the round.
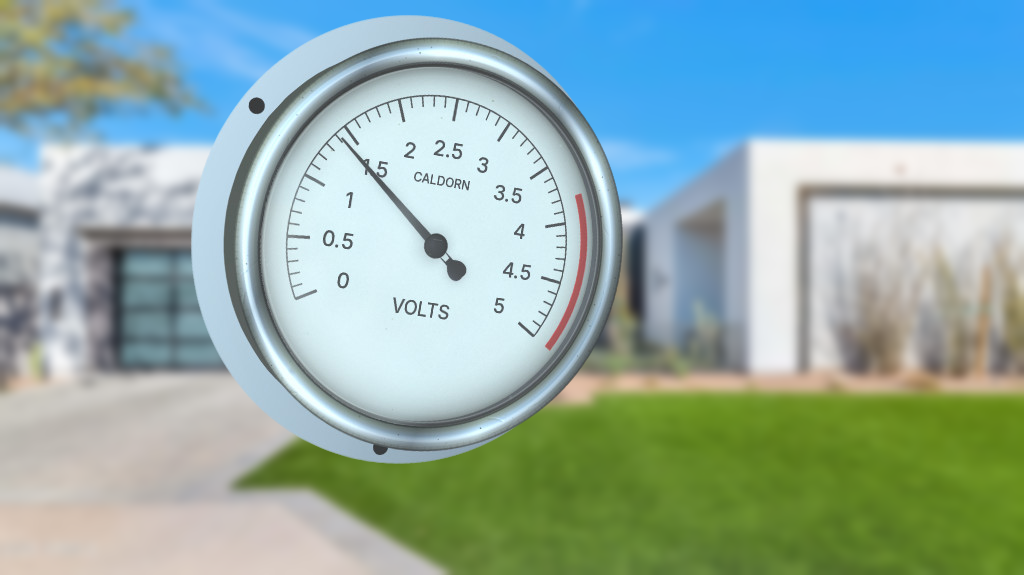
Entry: 1.4 (V)
